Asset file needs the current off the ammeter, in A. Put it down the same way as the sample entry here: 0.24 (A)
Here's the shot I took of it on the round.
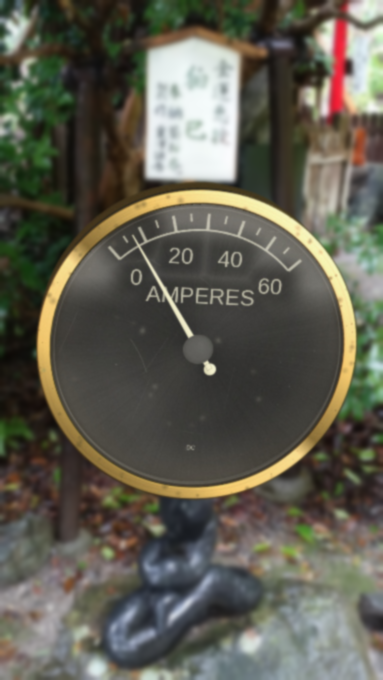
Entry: 7.5 (A)
